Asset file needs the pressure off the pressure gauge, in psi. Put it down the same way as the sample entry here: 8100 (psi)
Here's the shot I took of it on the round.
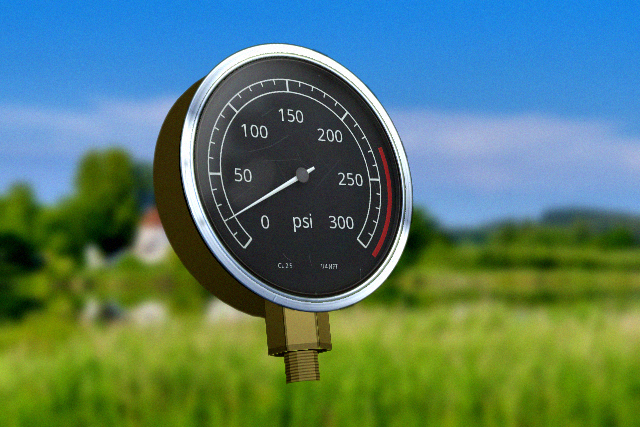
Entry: 20 (psi)
